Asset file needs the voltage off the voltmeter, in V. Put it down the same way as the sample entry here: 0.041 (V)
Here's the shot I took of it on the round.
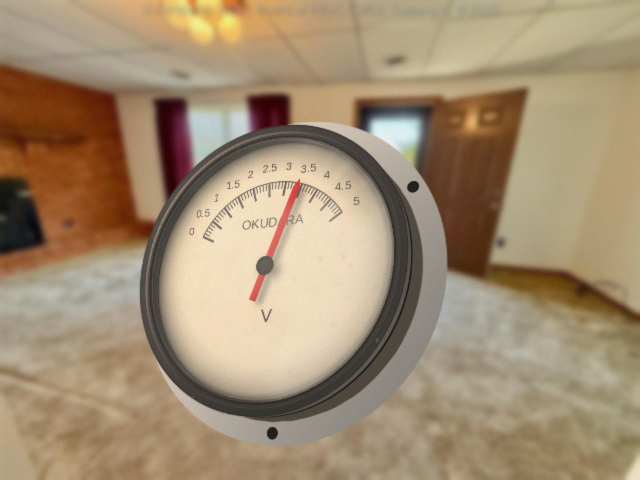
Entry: 3.5 (V)
